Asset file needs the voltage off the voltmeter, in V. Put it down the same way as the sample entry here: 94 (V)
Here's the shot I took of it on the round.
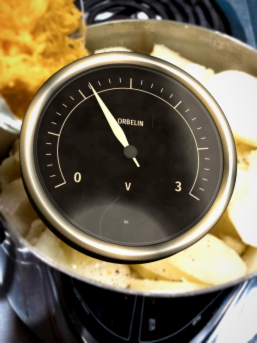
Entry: 1.1 (V)
